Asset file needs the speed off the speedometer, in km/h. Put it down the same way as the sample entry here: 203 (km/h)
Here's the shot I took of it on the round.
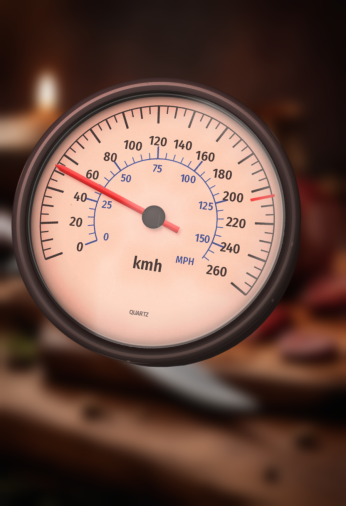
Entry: 52.5 (km/h)
